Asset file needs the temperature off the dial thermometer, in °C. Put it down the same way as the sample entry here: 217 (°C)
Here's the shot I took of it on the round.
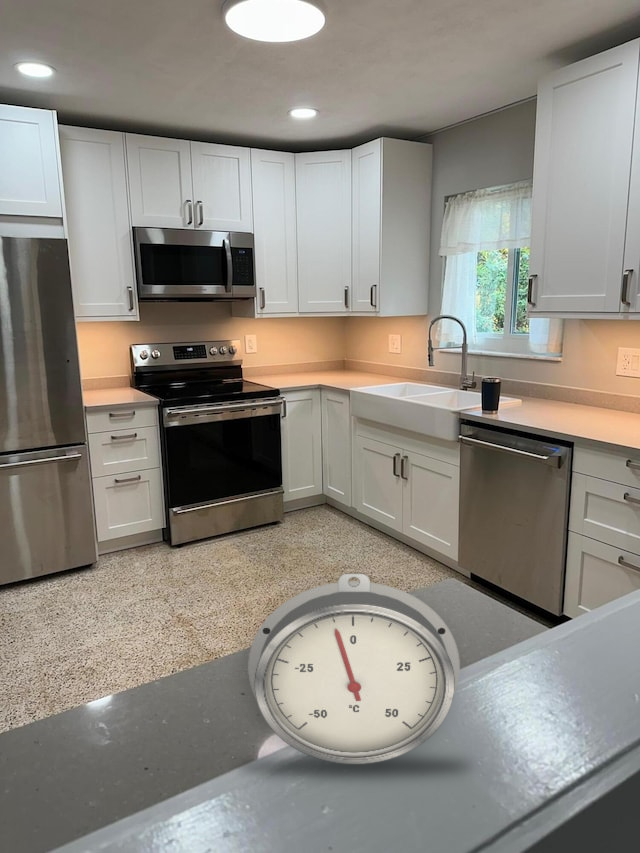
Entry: -5 (°C)
